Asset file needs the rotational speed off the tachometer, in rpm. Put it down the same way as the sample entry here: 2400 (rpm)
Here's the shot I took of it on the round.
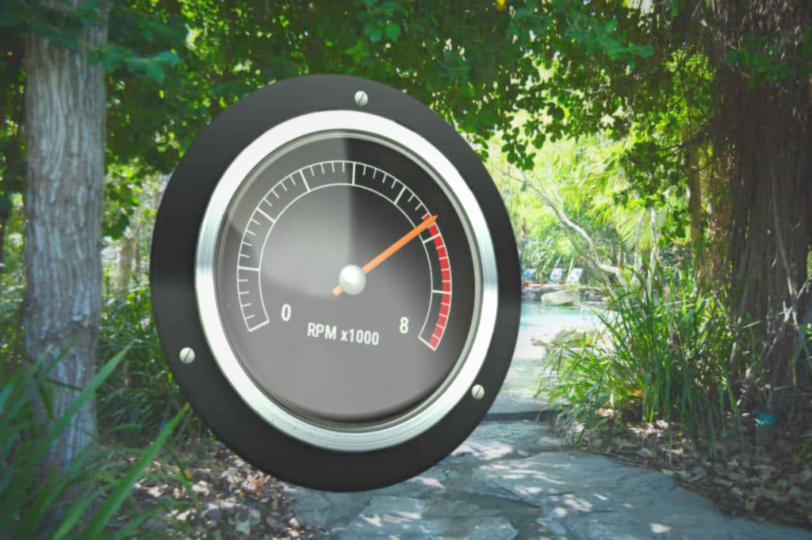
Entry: 5700 (rpm)
